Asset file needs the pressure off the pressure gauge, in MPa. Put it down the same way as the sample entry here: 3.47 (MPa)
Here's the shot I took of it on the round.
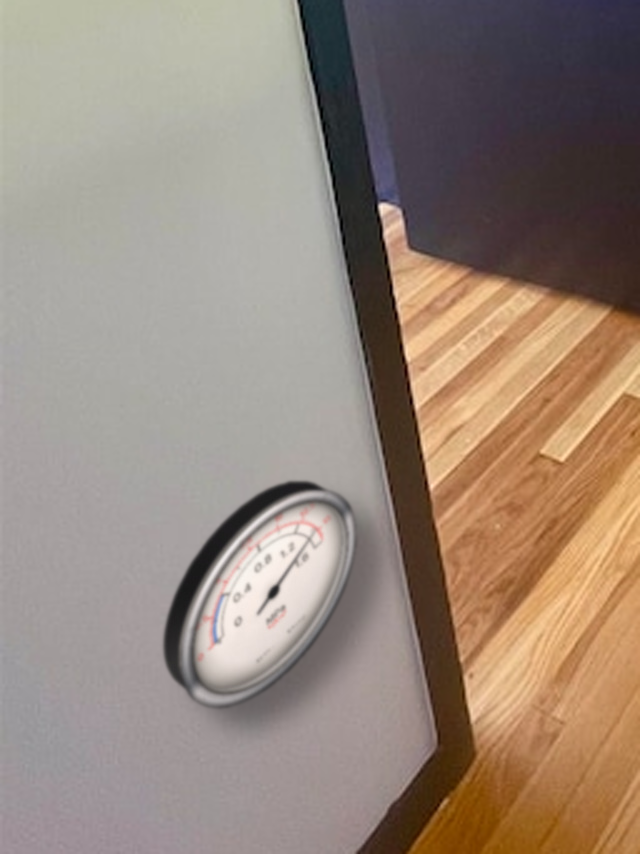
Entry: 1.4 (MPa)
